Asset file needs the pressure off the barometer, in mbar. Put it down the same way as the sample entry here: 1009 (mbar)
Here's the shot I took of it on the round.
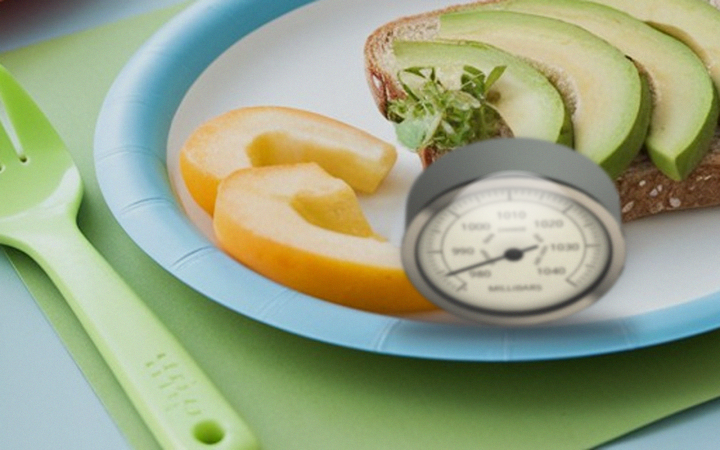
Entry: 985 (mbar)
